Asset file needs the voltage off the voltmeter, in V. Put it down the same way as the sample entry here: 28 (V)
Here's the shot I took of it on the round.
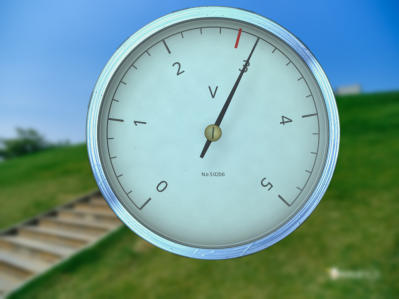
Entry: 3 (V)
